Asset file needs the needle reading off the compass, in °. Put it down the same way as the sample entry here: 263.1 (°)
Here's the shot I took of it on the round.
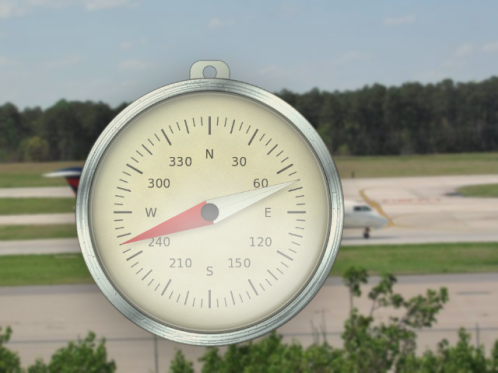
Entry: 250 (°)
